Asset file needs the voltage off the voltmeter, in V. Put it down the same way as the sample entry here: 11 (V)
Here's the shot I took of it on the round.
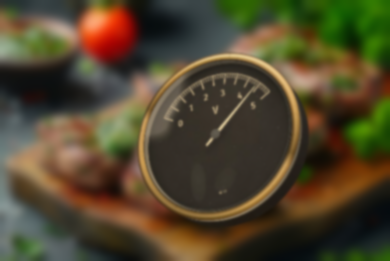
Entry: 4.5 (V)
